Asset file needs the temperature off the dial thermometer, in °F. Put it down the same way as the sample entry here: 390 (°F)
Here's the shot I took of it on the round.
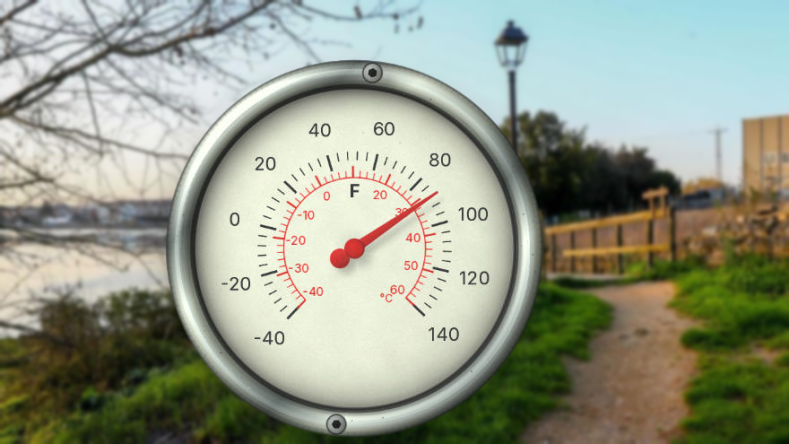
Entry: 88 (°F)
